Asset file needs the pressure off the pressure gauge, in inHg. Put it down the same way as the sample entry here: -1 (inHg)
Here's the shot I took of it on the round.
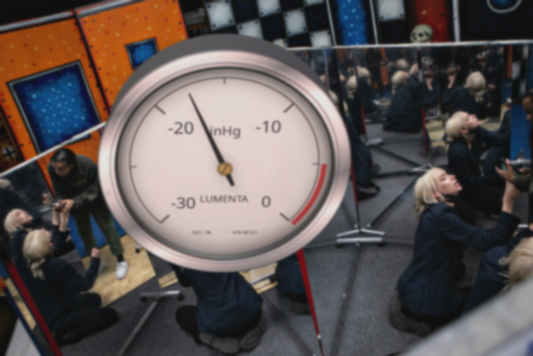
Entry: -17.5 (inHg)
